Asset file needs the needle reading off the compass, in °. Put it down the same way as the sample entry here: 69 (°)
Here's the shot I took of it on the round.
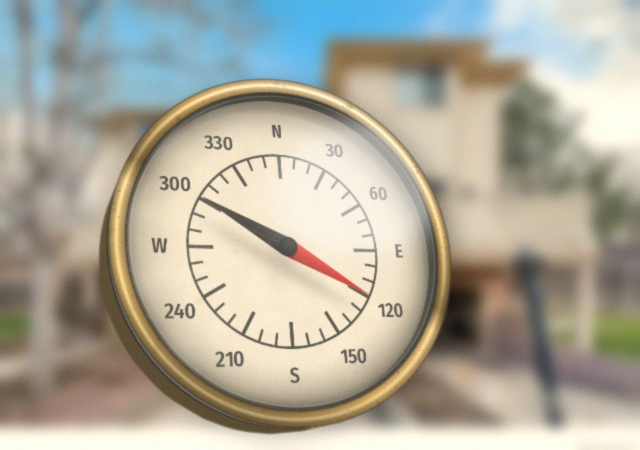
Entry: 120 (°)
